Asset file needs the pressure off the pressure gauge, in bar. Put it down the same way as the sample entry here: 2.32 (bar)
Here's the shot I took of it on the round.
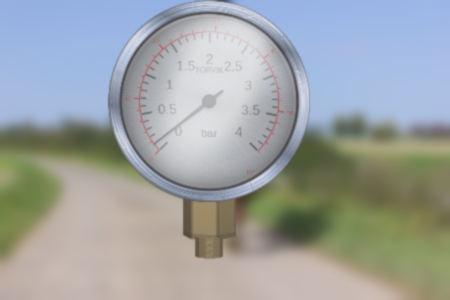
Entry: 0.1 (bar)
